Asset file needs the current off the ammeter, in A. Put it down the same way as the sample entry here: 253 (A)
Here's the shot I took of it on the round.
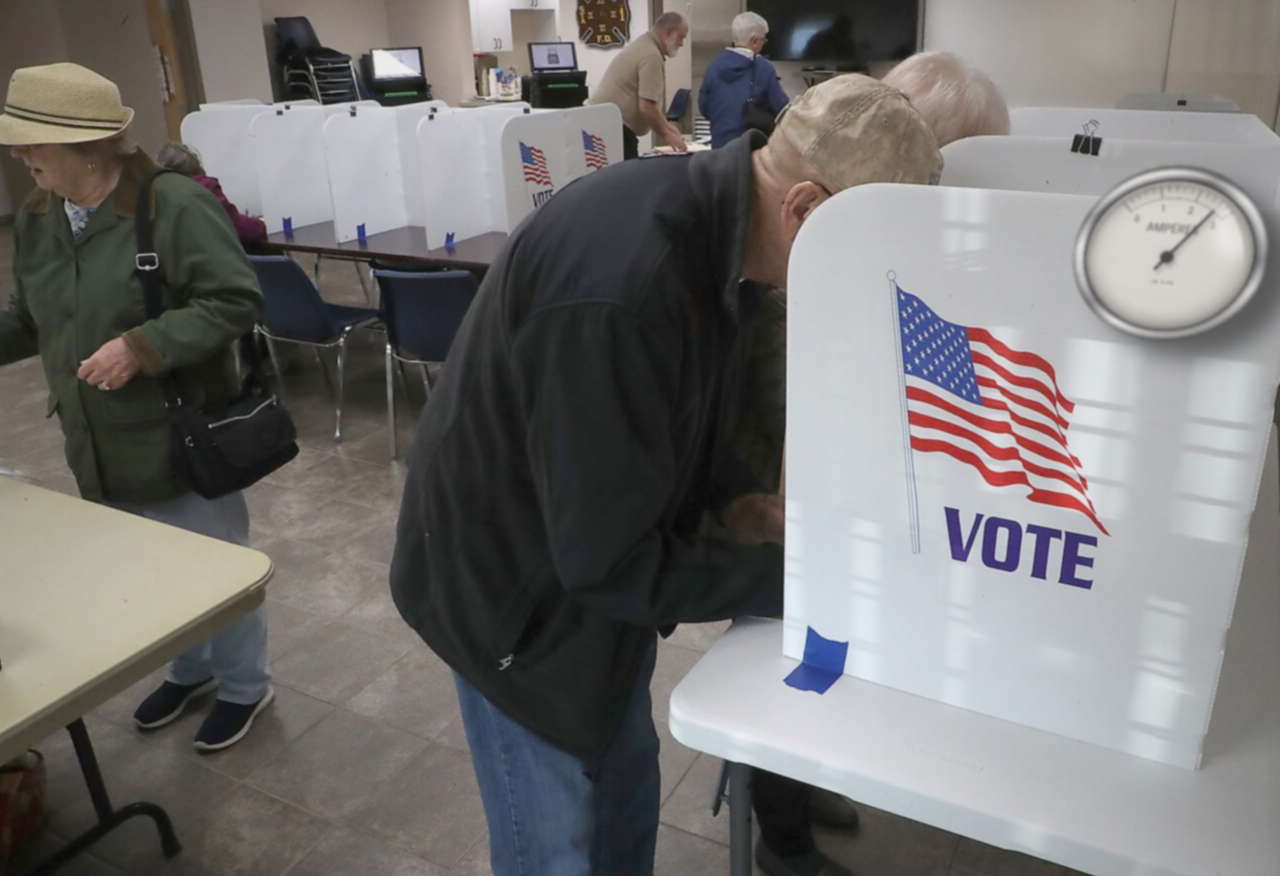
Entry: 2.6 (A)
